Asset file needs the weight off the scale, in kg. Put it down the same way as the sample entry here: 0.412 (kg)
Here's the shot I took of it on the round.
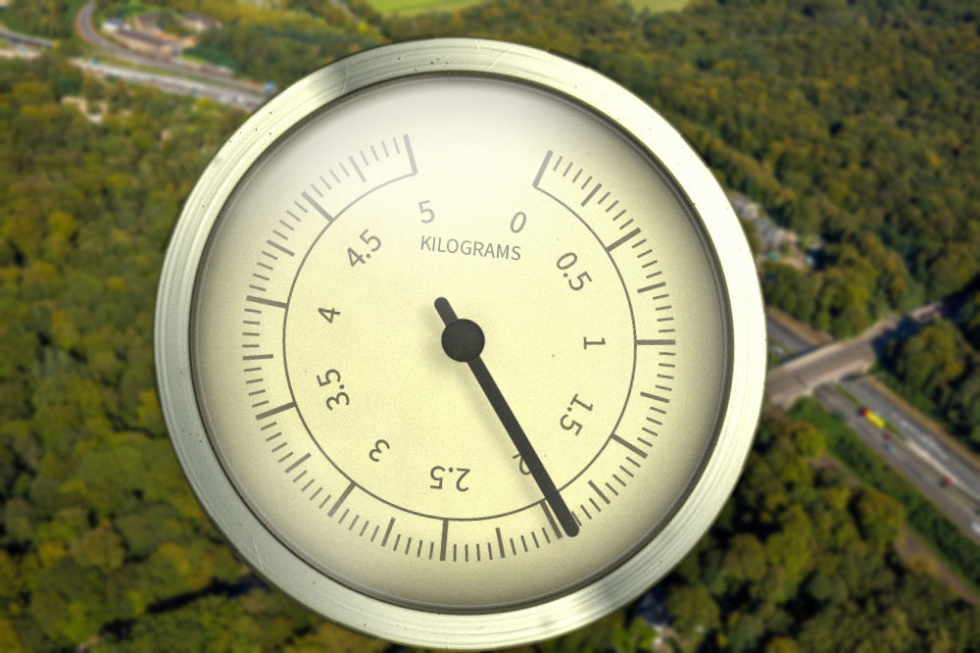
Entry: 1.95 (kg)
